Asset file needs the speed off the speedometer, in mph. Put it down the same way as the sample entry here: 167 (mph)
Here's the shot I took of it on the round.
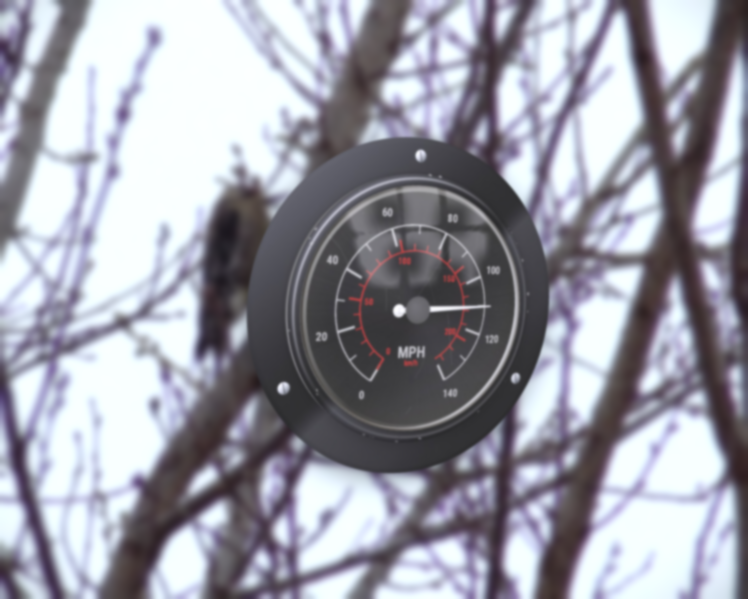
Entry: 110 (mph)
